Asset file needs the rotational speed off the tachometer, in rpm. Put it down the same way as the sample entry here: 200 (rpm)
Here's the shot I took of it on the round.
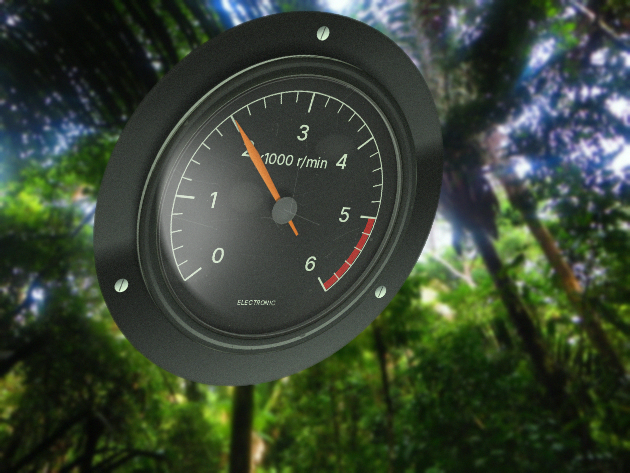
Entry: 2000 (rpm)
